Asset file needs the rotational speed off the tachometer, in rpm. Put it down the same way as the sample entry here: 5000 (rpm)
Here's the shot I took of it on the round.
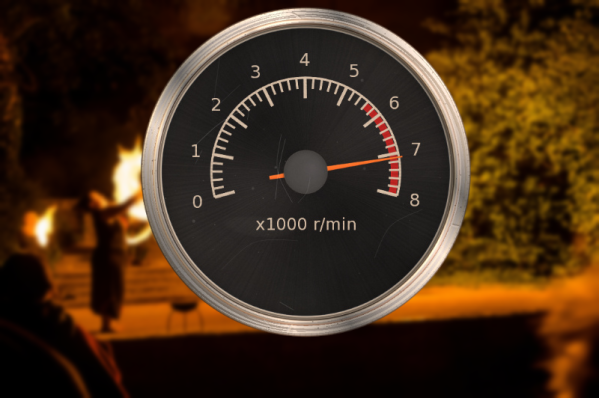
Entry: 7100 (rpm)
